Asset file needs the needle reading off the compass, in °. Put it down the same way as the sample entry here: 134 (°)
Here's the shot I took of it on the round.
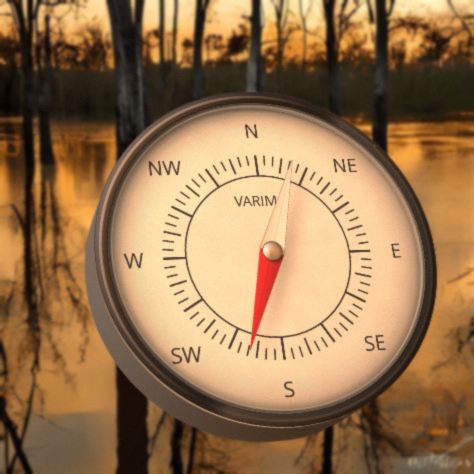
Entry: 200 (°)
